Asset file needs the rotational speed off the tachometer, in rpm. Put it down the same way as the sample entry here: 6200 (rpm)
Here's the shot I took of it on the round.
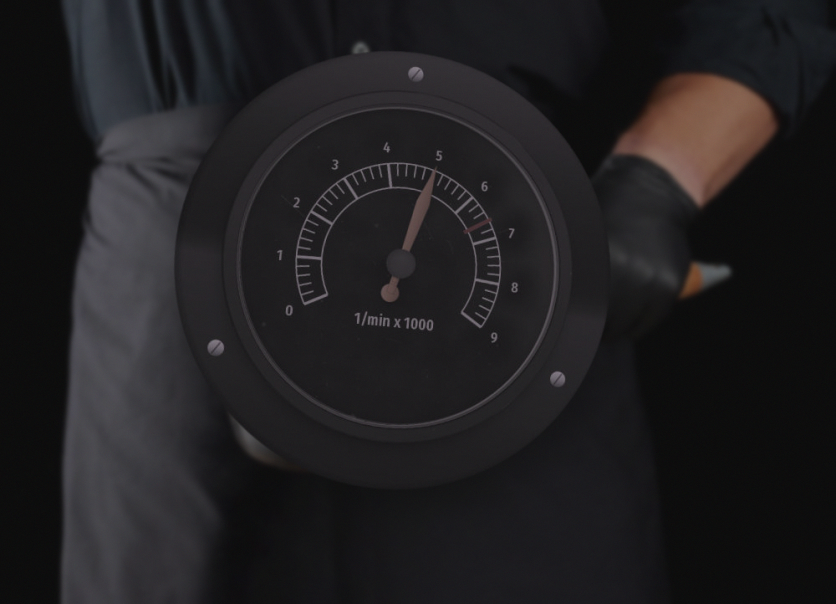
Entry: 5000 (rpm)
